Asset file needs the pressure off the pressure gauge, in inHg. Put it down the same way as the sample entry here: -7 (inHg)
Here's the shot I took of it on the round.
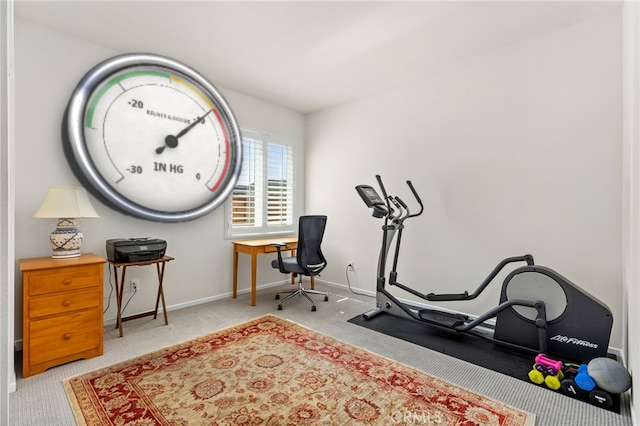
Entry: -10 (inHg)
